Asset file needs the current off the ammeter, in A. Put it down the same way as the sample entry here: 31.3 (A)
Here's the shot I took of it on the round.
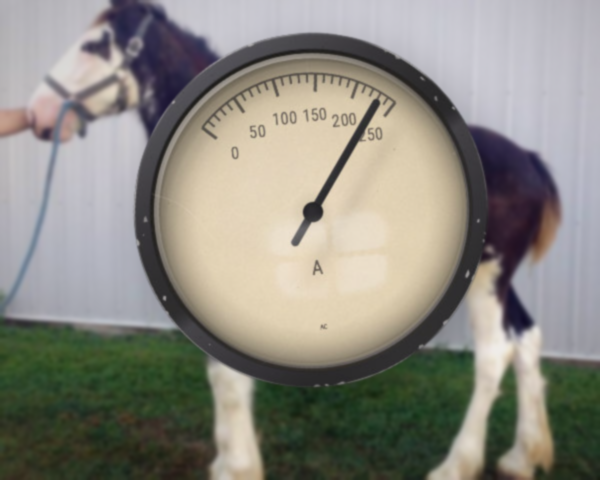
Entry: 230 (A)
